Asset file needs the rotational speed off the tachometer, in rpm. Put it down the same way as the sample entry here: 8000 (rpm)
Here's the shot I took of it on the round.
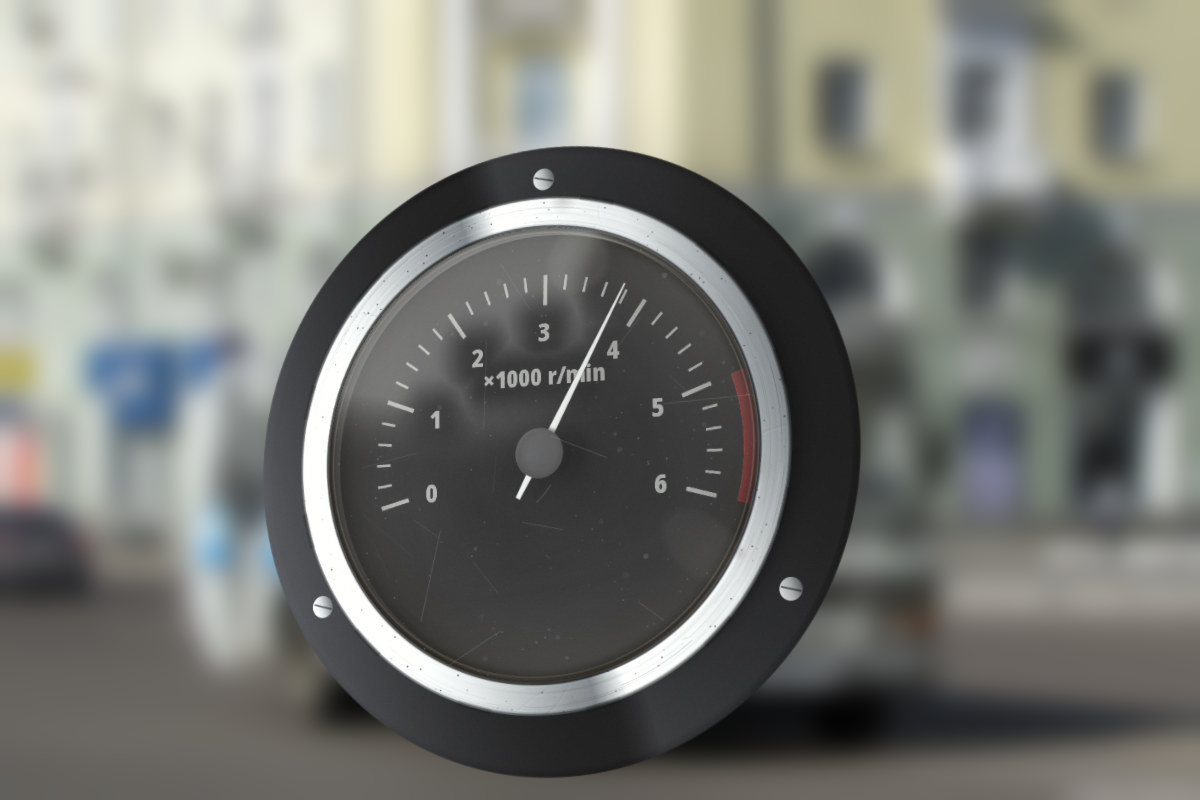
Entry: 3800 (rpm)
